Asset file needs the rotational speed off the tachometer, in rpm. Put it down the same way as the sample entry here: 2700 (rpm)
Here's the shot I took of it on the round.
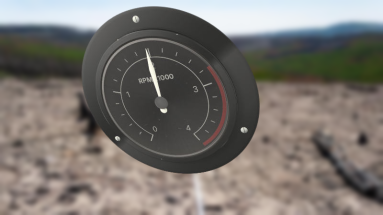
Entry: 2000 (rpm)
